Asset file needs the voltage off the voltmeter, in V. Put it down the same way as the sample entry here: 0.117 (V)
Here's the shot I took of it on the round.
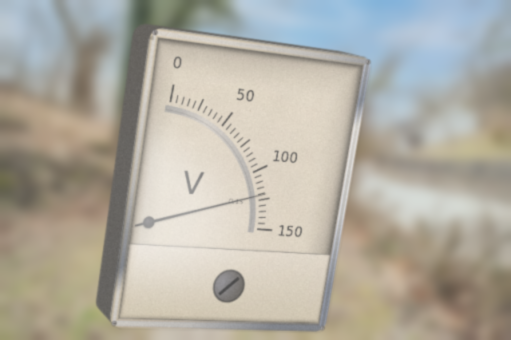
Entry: 120 (V)
